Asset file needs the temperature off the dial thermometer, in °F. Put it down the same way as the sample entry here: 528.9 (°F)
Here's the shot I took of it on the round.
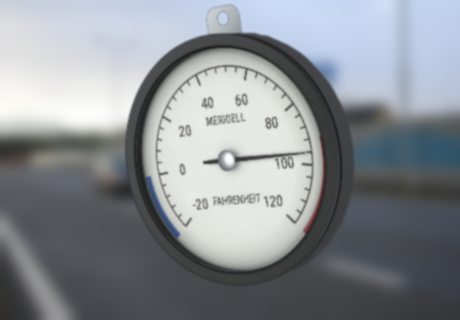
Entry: 96 (°F)
